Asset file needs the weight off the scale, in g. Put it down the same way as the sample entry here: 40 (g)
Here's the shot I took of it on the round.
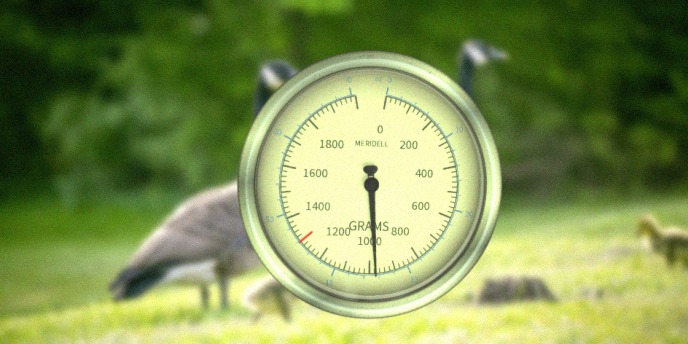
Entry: 980 (g)
